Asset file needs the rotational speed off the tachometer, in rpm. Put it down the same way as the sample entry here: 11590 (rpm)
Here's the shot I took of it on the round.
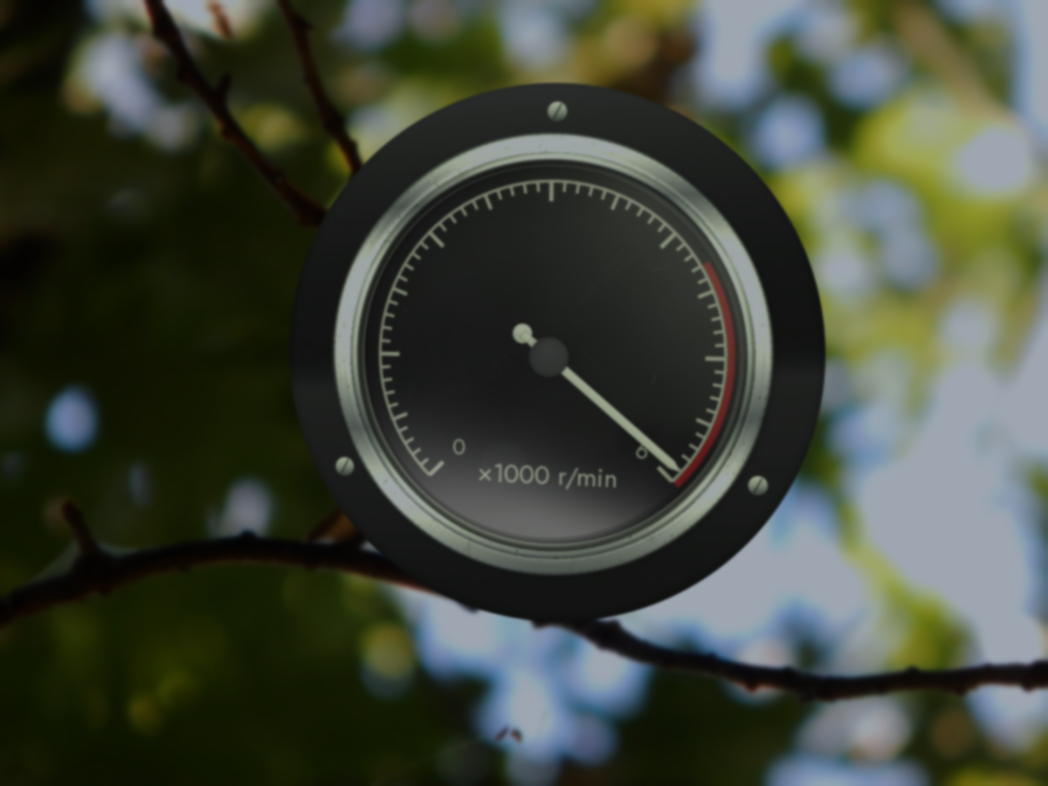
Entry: 5900 (rpm)
